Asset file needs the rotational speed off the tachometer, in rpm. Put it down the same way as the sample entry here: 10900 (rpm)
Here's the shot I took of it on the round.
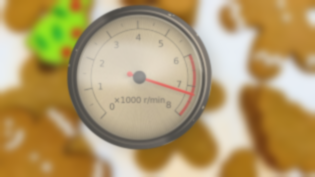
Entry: 7250 (rpm)
